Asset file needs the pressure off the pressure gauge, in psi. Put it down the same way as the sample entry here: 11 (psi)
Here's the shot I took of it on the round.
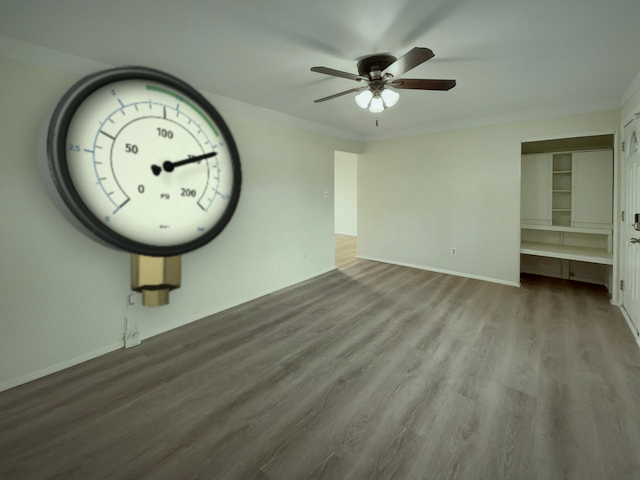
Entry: 150 (psi)
